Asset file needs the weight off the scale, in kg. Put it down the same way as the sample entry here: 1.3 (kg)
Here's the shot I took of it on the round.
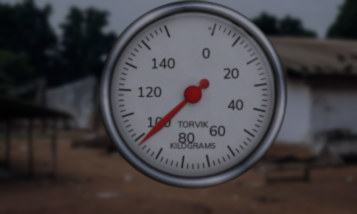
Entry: 98 (kg)
